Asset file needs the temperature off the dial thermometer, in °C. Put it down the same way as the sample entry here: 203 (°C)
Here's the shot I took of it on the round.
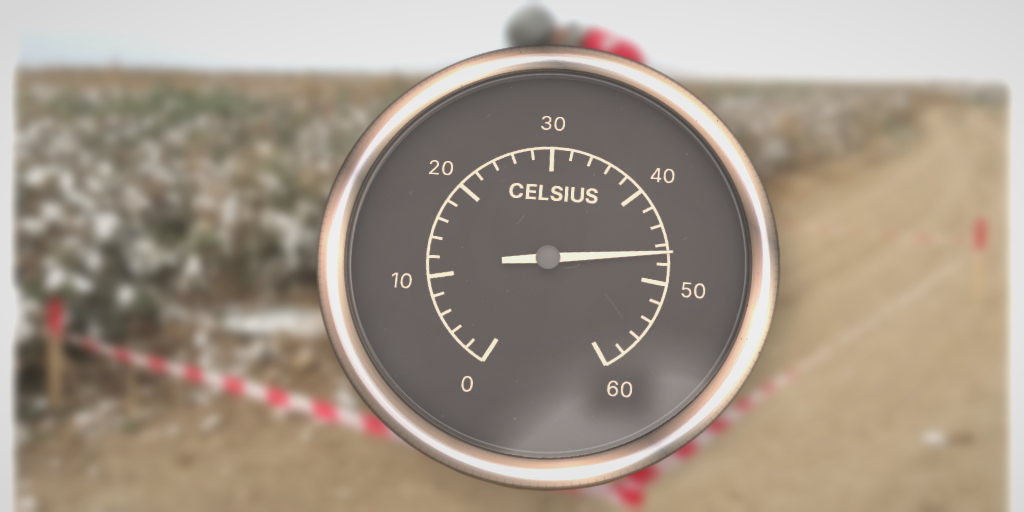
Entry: 47 (°C)
